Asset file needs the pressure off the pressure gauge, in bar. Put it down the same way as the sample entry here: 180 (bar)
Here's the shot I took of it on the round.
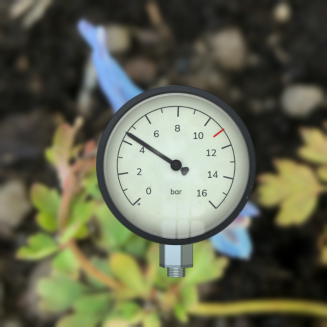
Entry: 4.5 (bar)
